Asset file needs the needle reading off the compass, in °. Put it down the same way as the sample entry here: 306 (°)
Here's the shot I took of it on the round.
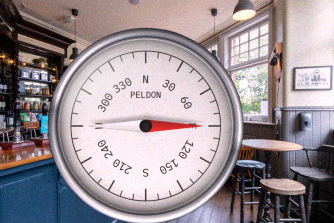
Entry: 90 (°)
